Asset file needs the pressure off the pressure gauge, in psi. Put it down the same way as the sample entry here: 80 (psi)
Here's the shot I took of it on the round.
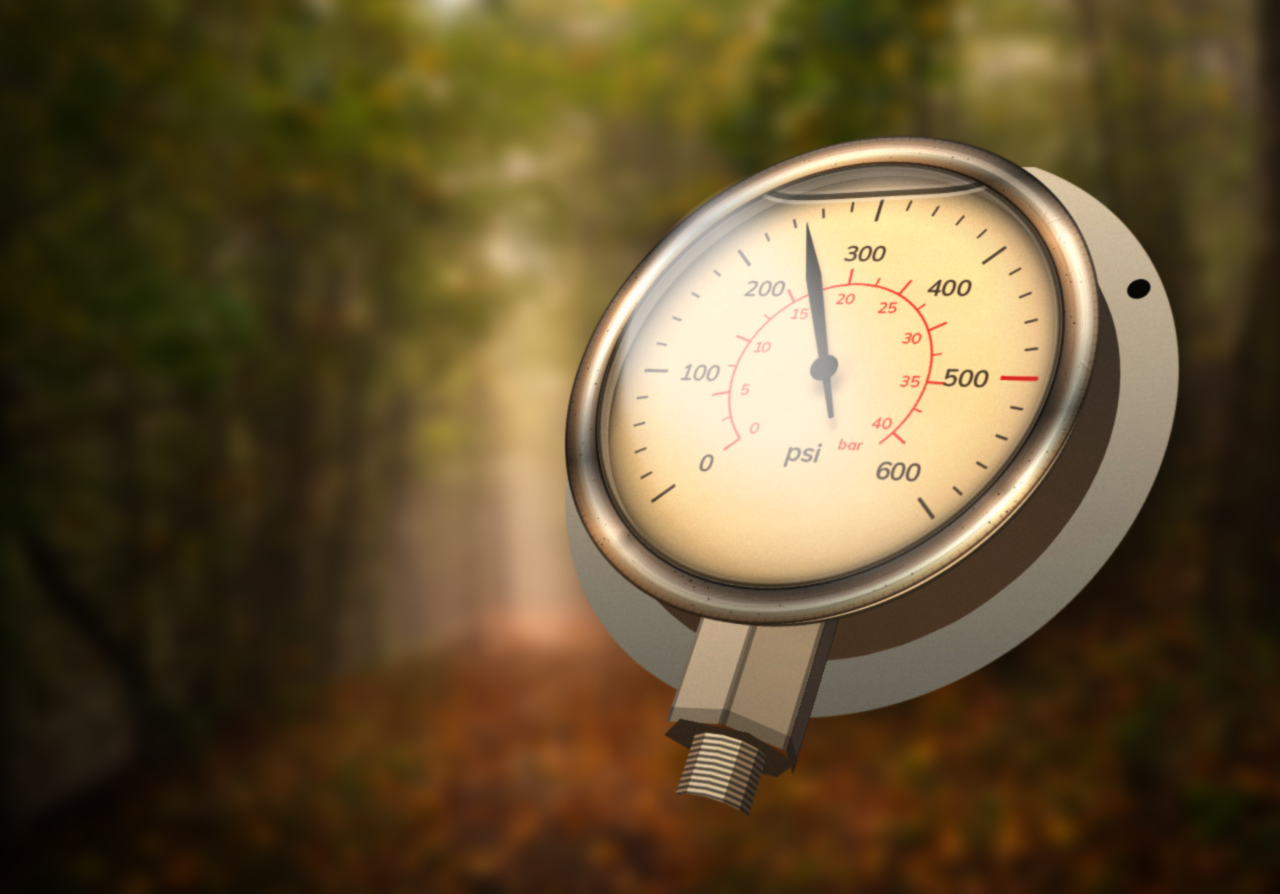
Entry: 250 (psi)
